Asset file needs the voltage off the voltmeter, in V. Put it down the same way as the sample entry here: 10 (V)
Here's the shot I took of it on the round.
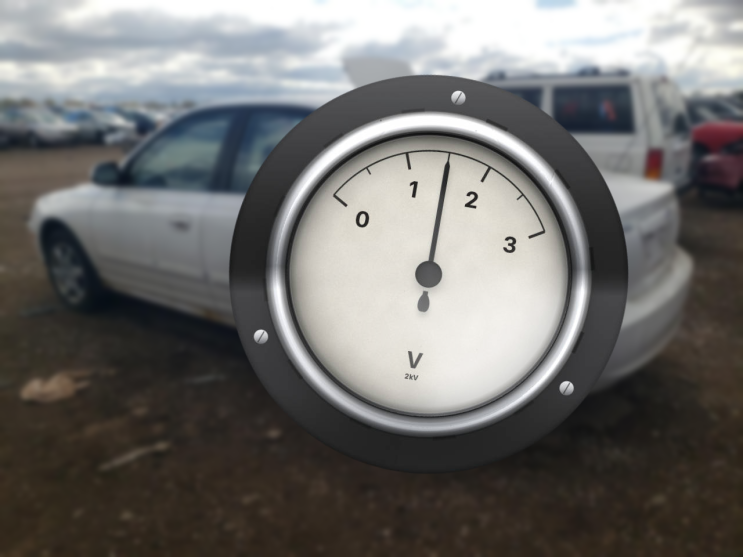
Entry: 1.5 (V)
